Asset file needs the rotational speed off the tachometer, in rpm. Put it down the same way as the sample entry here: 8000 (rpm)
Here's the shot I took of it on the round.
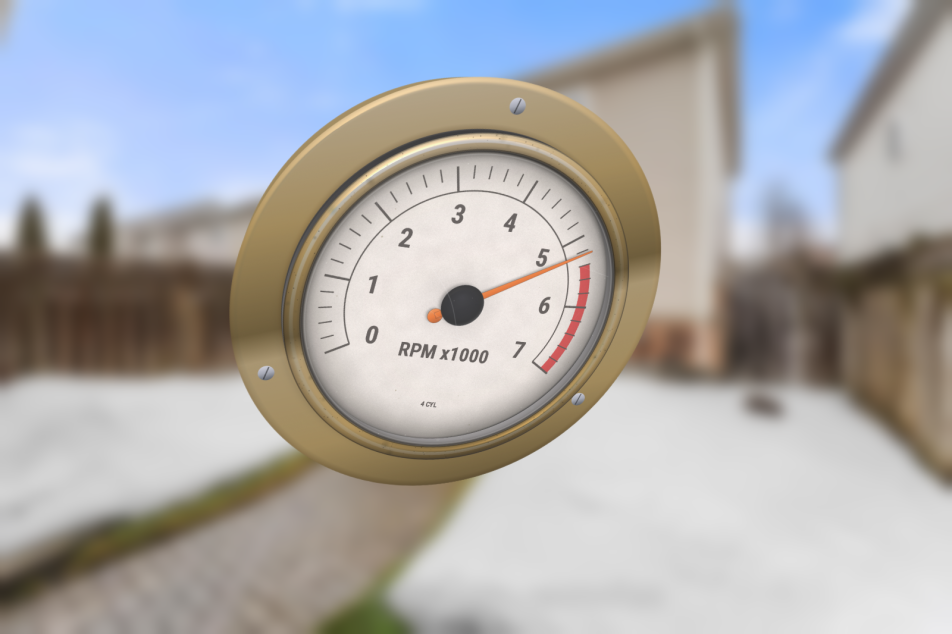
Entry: 5200 (rpm)
